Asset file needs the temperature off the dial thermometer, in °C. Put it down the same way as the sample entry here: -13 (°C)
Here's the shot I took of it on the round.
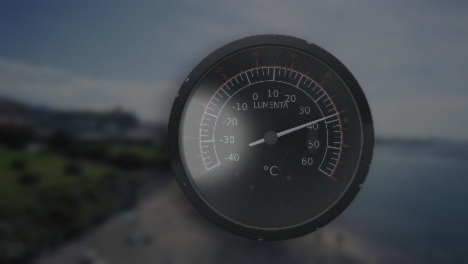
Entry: 38 (°C)
